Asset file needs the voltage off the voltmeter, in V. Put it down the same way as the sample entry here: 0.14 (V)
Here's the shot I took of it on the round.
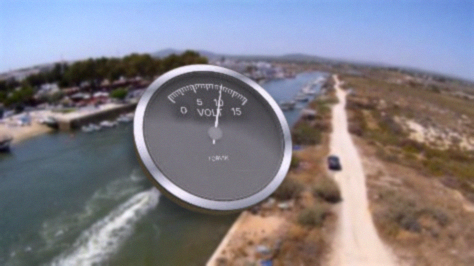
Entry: 10 (V)
